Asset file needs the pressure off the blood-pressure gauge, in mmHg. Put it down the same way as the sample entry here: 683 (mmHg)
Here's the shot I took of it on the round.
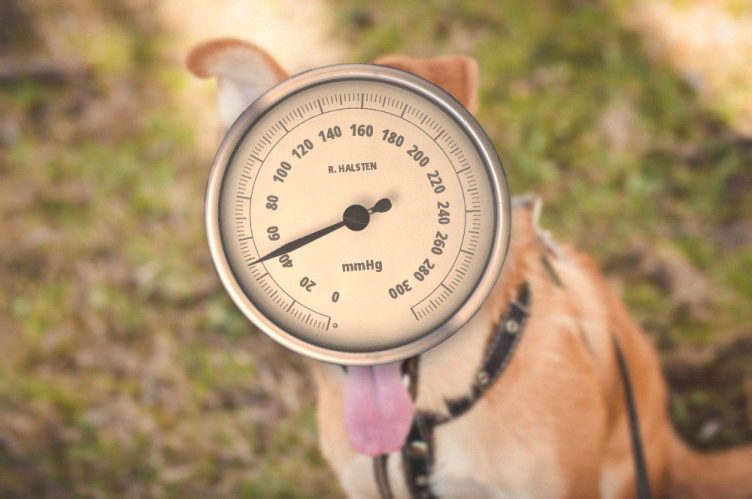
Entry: 48 (mmHg)
